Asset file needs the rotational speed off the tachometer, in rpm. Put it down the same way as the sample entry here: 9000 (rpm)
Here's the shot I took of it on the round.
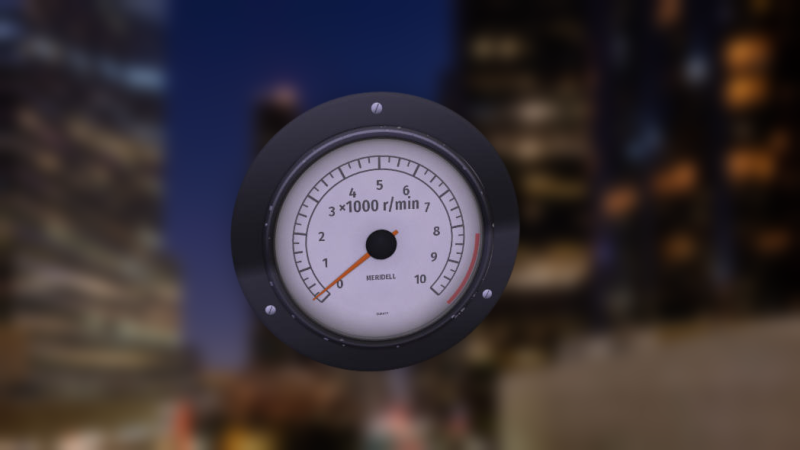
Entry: 250 (rpm)
